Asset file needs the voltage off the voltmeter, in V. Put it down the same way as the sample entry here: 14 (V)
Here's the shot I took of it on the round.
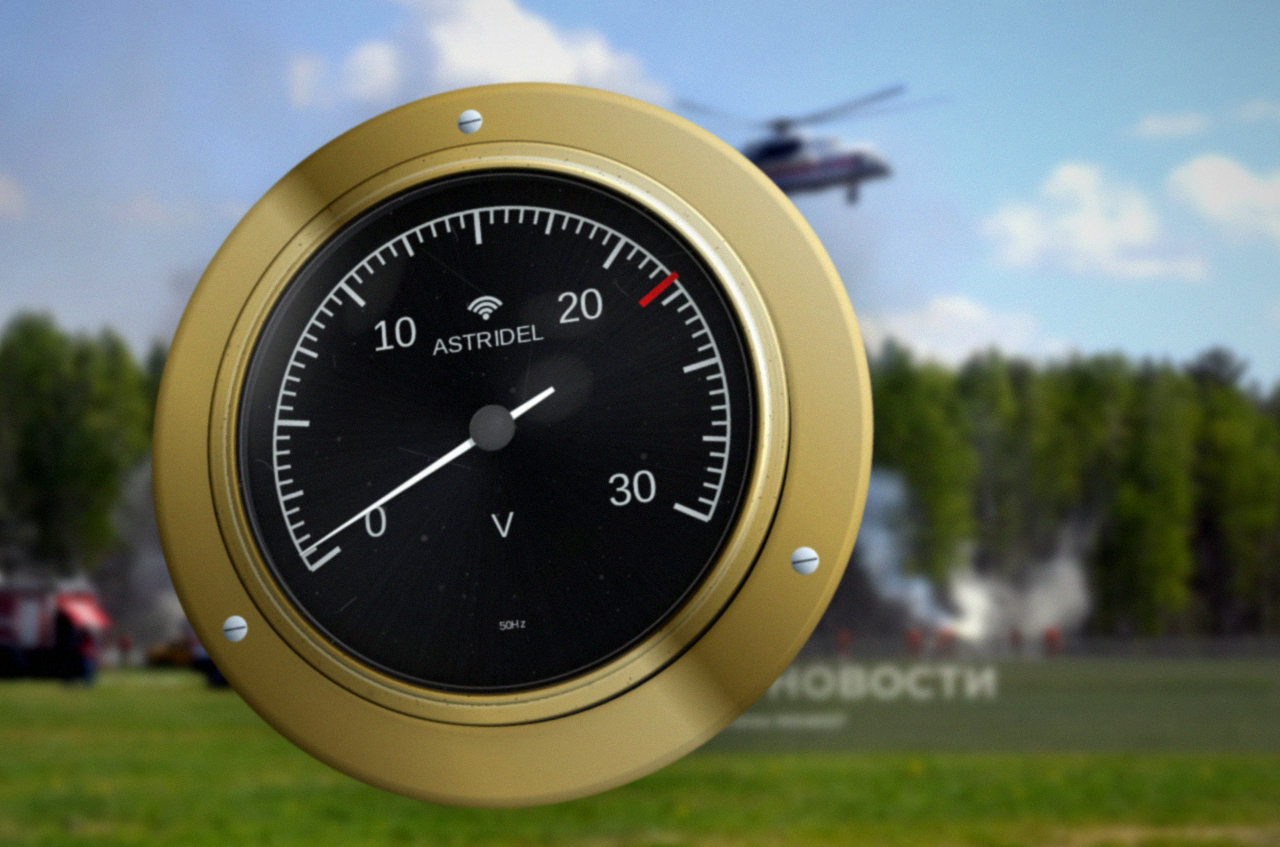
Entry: 0.5 (V)
